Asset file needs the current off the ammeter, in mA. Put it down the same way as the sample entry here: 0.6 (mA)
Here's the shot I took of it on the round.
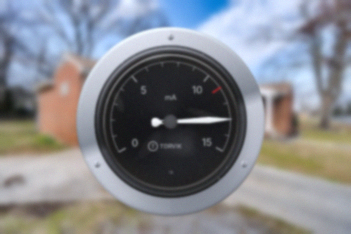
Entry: 13 (mA)
